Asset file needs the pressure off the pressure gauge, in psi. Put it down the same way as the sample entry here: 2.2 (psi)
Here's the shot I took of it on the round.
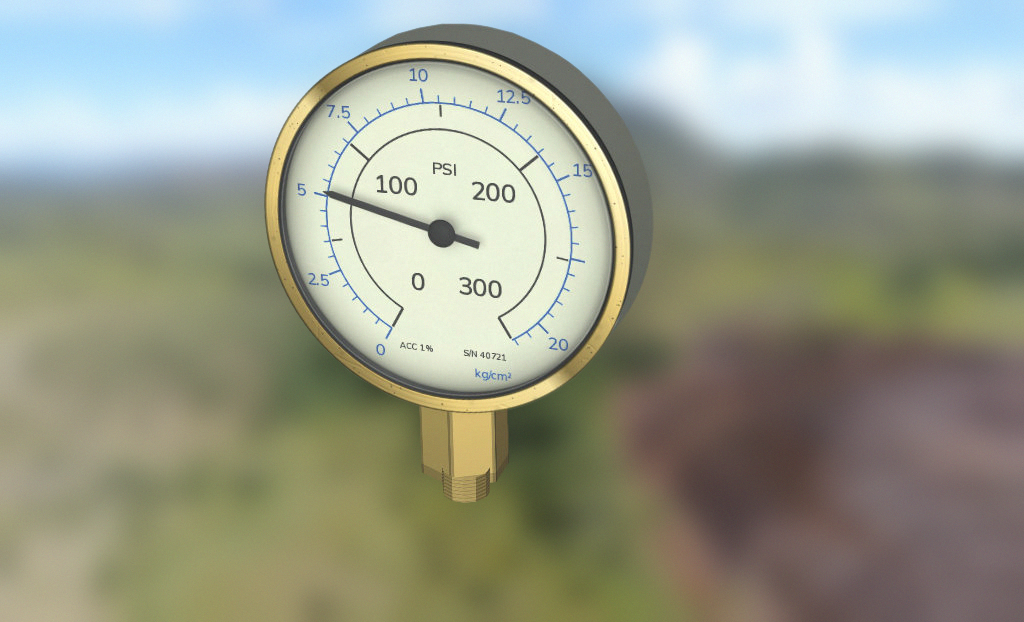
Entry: 75 (psi)
